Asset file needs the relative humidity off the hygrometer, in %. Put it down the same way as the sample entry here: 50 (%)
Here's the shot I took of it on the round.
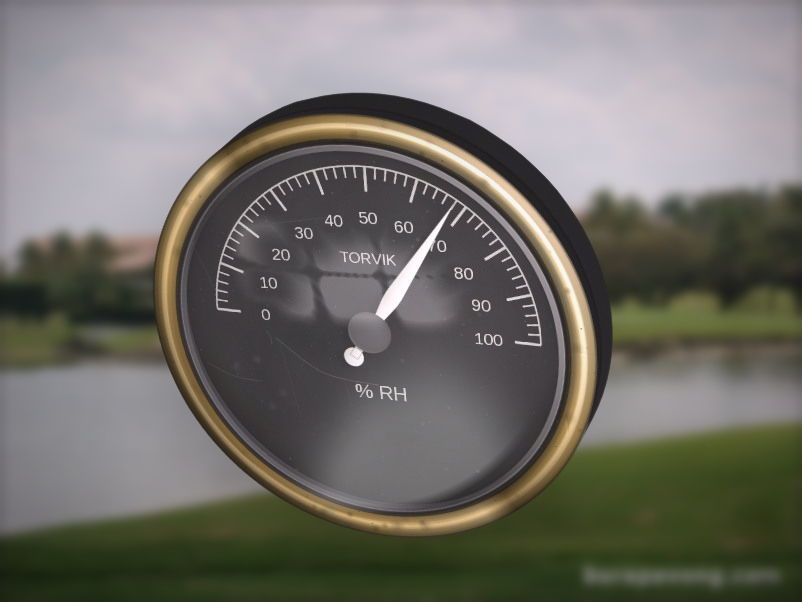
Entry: 68 (%)
